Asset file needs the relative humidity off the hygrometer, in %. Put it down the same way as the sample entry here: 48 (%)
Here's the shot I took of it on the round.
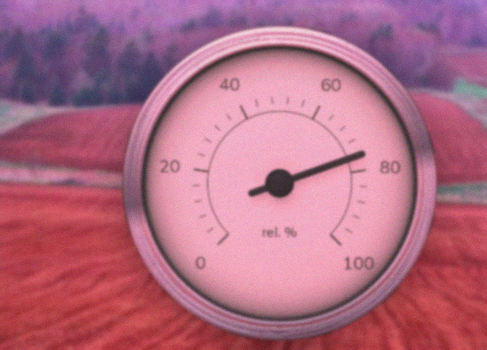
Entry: 76 (%)
